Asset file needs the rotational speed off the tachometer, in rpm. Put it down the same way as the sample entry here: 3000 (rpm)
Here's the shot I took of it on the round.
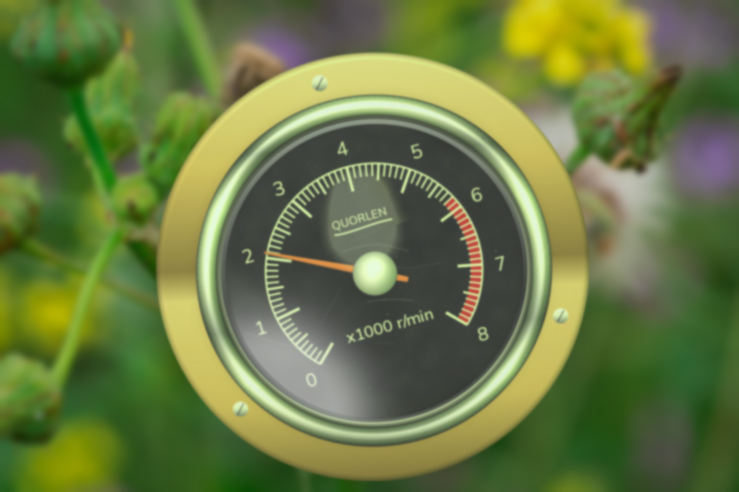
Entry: 2100 (rpm)
